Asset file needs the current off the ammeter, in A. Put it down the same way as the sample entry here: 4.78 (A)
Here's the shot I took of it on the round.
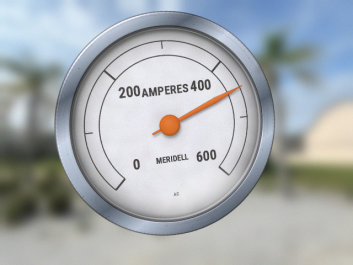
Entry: 450 (A)
